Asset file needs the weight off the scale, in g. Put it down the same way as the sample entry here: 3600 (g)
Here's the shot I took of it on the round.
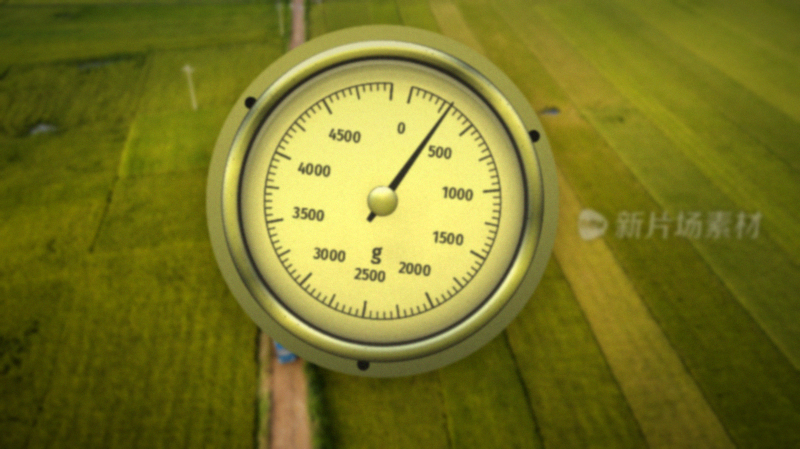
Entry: 300 (g)
